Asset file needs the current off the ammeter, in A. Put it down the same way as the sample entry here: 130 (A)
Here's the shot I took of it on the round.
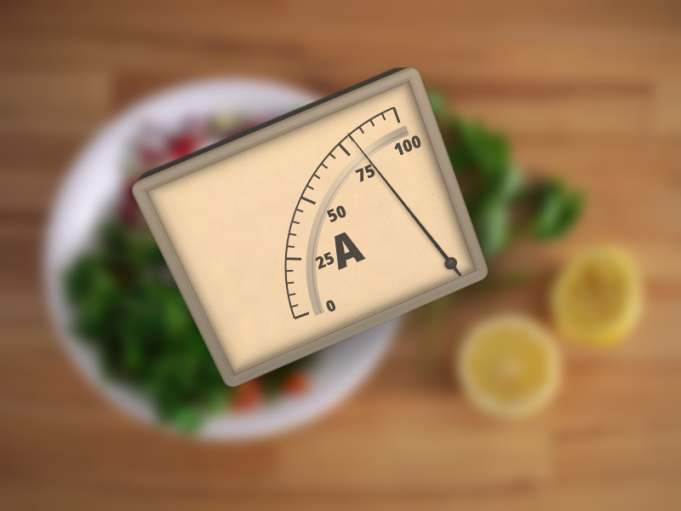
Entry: 80 (A)
